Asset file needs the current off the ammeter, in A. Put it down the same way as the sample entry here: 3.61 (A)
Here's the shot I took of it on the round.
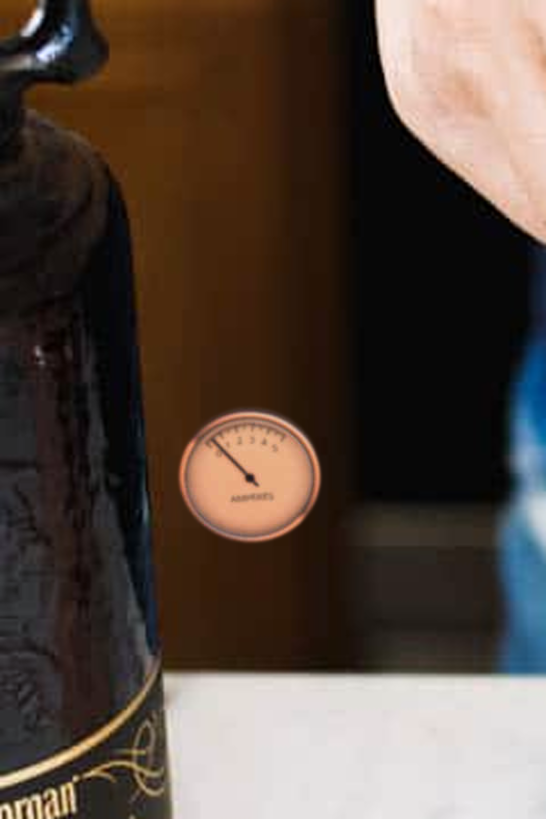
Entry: 0.5 (A)
